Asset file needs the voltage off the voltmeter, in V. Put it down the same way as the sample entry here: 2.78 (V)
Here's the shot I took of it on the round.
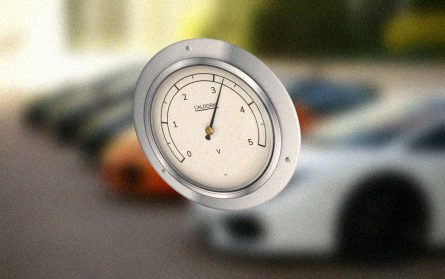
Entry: 3.25 (V)
